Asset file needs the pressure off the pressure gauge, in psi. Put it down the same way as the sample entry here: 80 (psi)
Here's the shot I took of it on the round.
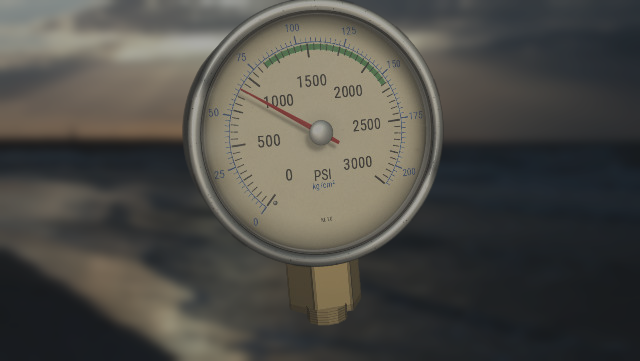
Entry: 900 (psi)
